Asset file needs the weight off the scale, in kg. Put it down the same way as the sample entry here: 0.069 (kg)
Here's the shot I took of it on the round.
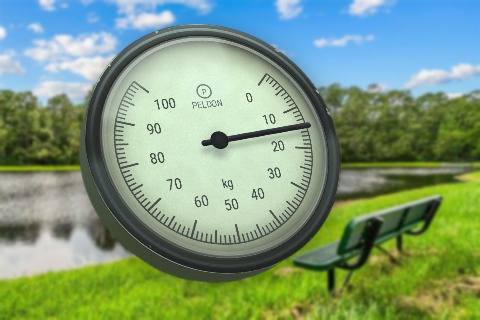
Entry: 15 (kg)
